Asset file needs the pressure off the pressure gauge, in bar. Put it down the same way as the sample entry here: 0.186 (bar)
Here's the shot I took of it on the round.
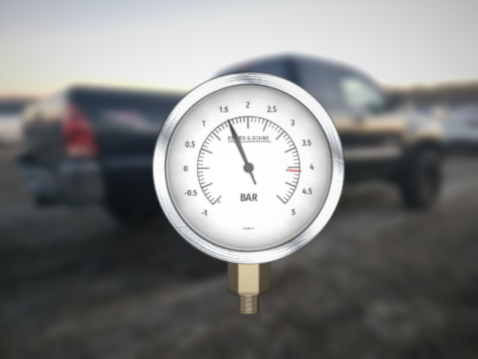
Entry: 1.5 (bar)
